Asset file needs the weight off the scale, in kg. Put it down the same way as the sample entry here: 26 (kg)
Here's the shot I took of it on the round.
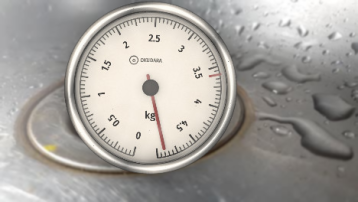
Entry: 4.9 (kg)
